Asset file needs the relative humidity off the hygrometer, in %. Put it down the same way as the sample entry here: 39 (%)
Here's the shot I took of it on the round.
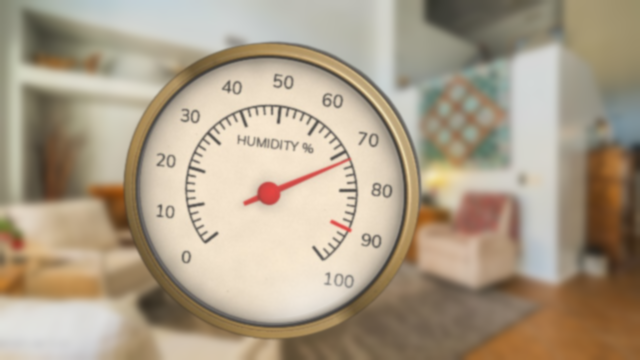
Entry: 72 (%)
